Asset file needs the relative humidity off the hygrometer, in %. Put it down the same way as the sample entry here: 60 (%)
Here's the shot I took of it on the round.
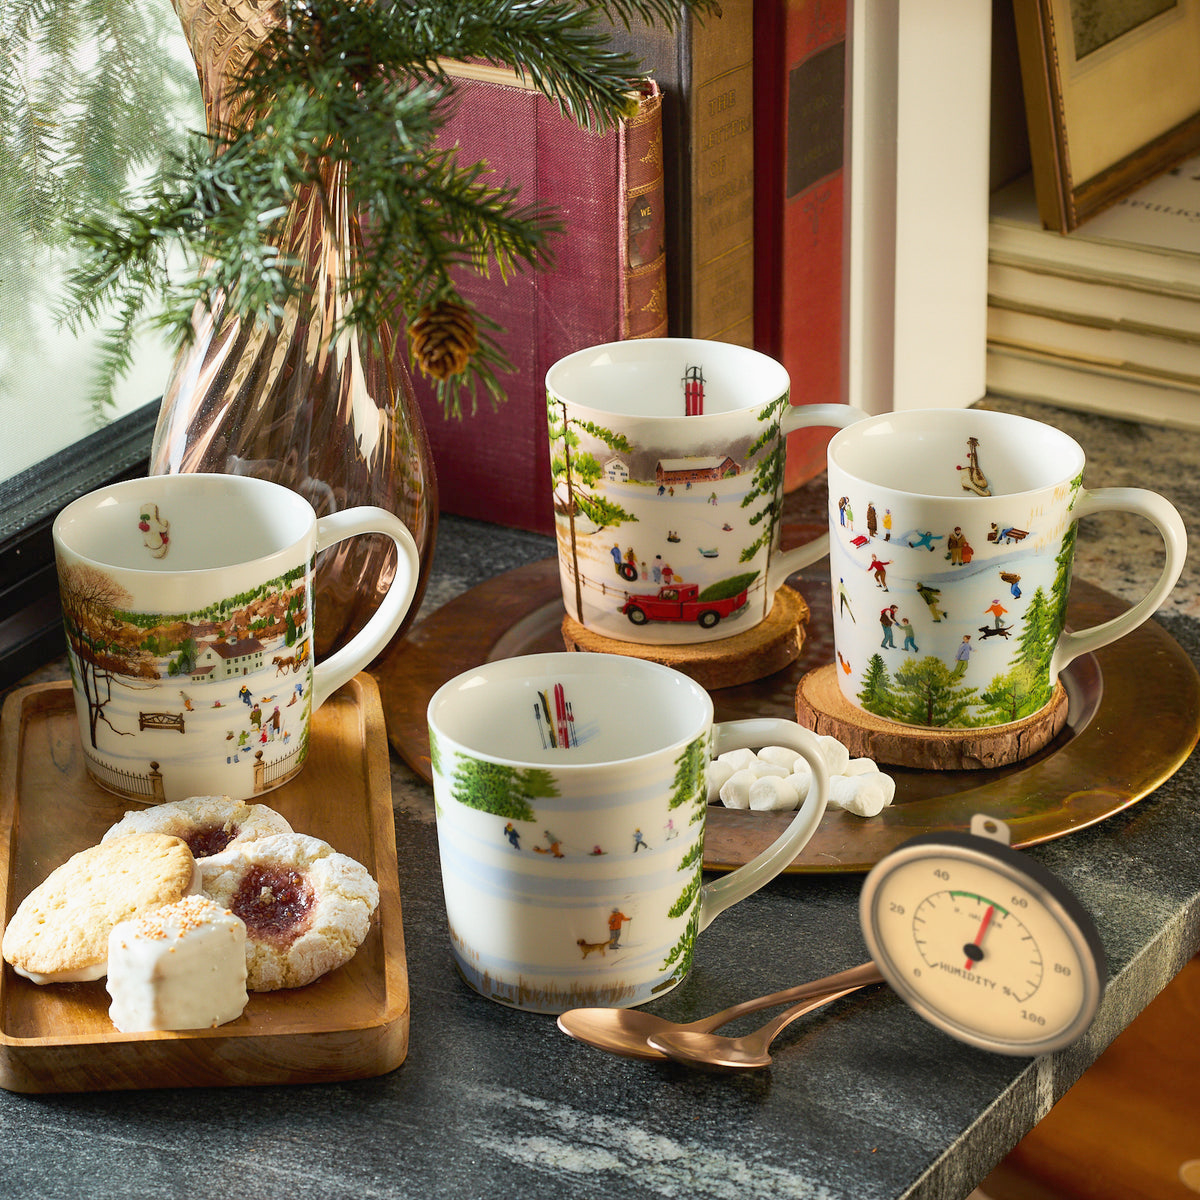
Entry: 55 (%)
